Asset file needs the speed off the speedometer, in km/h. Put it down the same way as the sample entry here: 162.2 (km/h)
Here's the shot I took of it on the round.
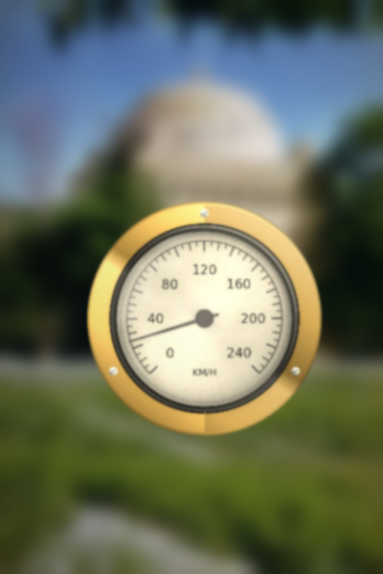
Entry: 25 (km/h)
